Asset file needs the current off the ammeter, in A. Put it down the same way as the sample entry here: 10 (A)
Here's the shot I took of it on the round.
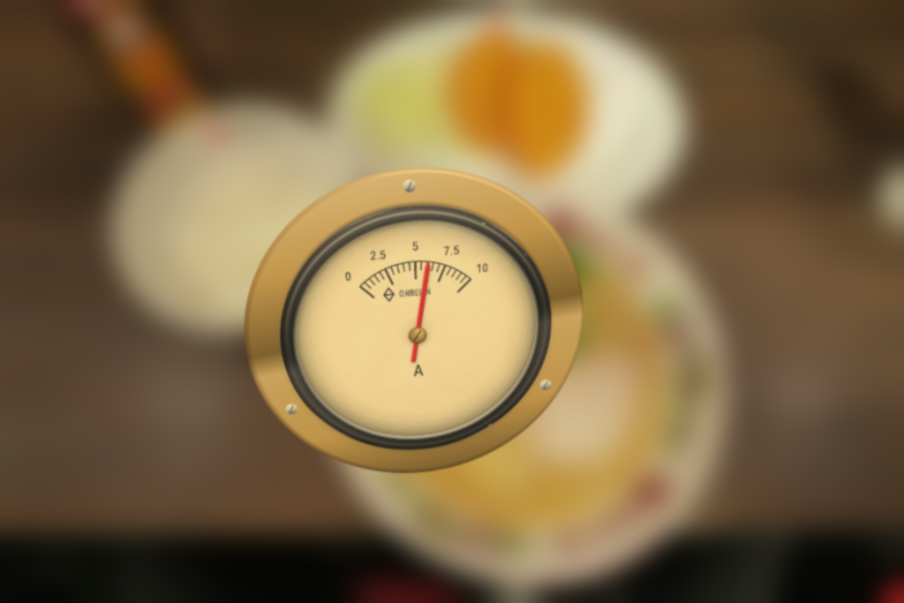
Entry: 6 (A)
